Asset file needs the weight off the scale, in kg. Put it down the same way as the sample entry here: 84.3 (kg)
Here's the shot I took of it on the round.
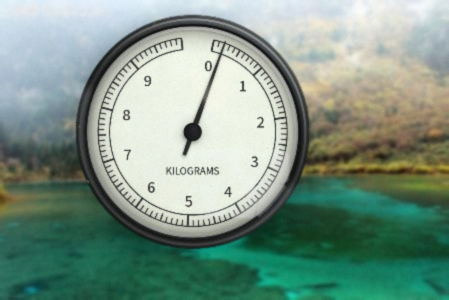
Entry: 0.2 (kg)
